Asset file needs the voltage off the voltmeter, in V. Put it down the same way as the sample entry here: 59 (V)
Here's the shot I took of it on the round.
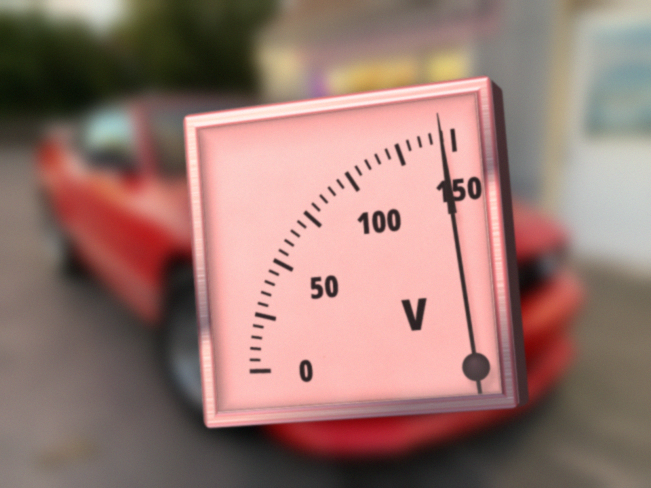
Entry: 145 (V)
